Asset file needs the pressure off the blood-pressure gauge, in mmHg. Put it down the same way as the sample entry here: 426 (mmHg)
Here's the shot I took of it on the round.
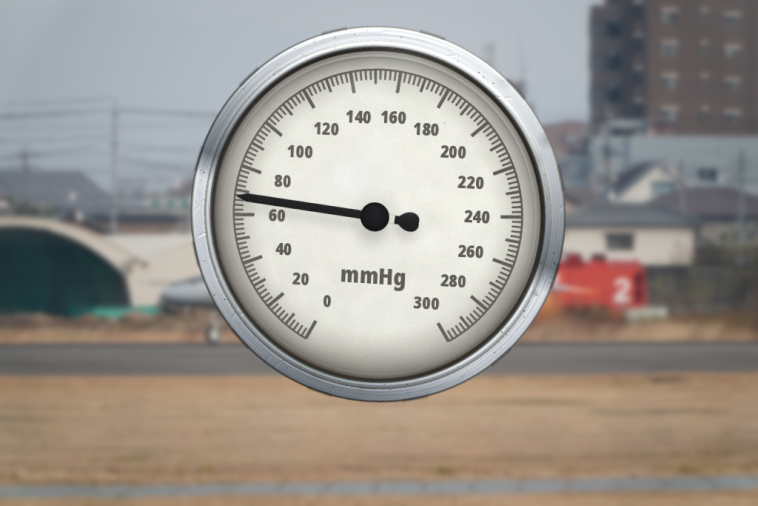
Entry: 68 (mmHg)
